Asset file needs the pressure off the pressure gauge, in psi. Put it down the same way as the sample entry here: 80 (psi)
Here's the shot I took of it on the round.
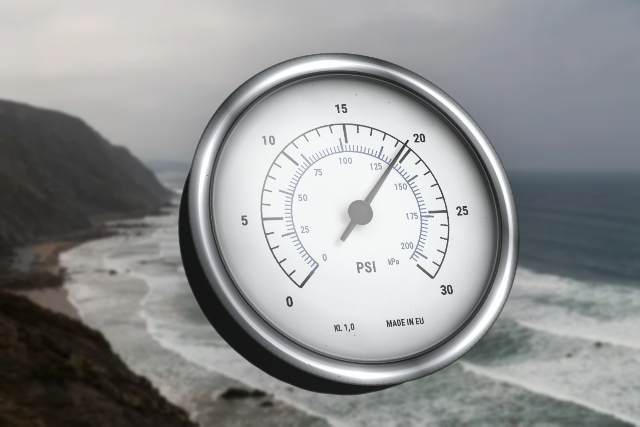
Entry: 19.5 (psi)
